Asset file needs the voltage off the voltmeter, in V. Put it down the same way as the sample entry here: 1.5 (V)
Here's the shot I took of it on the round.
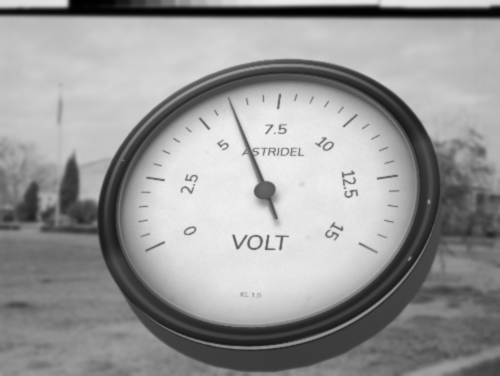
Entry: 6 (V)
